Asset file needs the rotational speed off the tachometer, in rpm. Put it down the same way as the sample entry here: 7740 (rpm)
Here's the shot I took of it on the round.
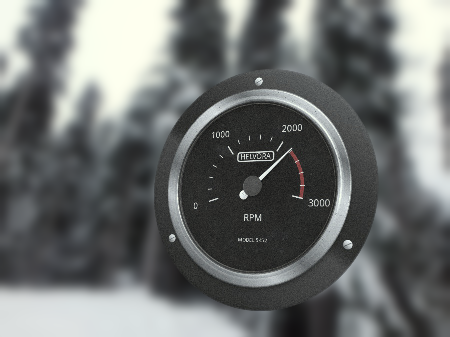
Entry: 2200 (rpm)
